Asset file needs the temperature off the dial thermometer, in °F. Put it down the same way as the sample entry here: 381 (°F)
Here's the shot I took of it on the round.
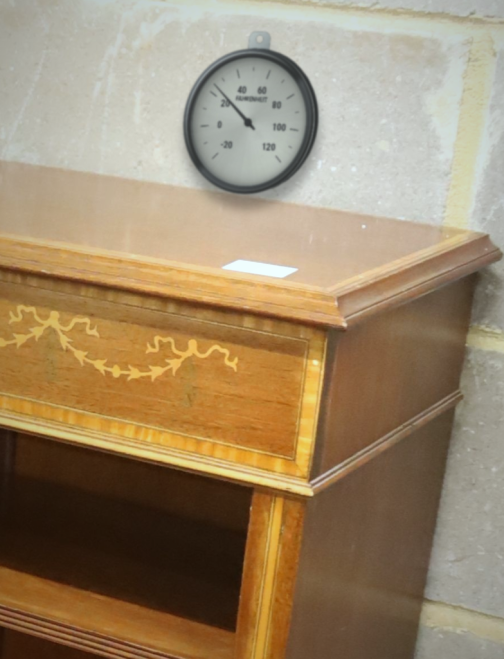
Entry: 25 (°F)
